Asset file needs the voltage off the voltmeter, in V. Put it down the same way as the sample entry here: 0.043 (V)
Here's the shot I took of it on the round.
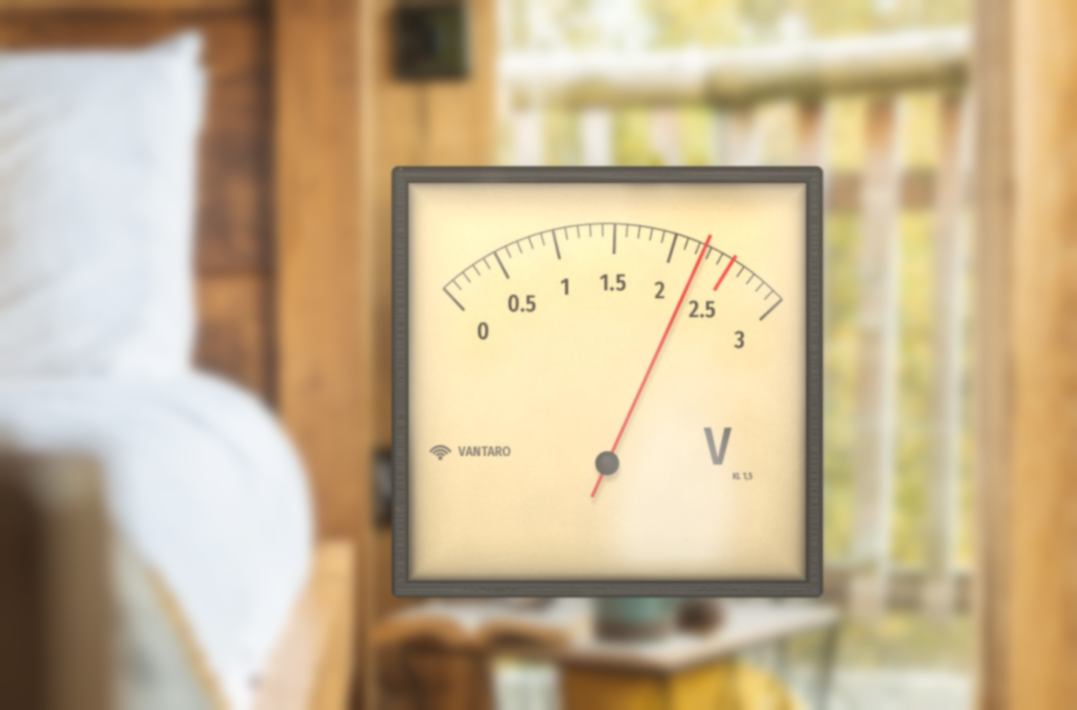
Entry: 2.25 (V)
